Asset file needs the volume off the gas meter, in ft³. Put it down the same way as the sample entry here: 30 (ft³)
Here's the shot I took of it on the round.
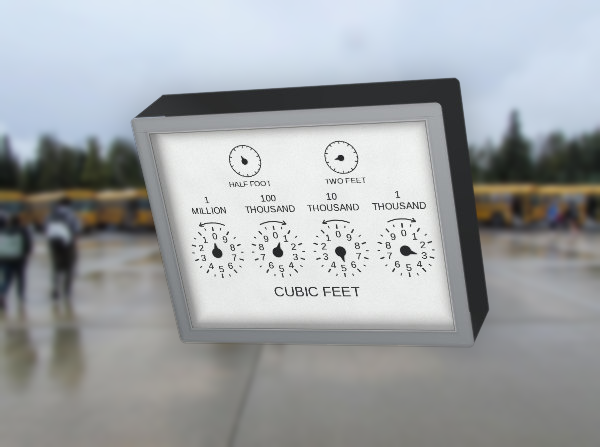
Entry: 5300 (ft³)
